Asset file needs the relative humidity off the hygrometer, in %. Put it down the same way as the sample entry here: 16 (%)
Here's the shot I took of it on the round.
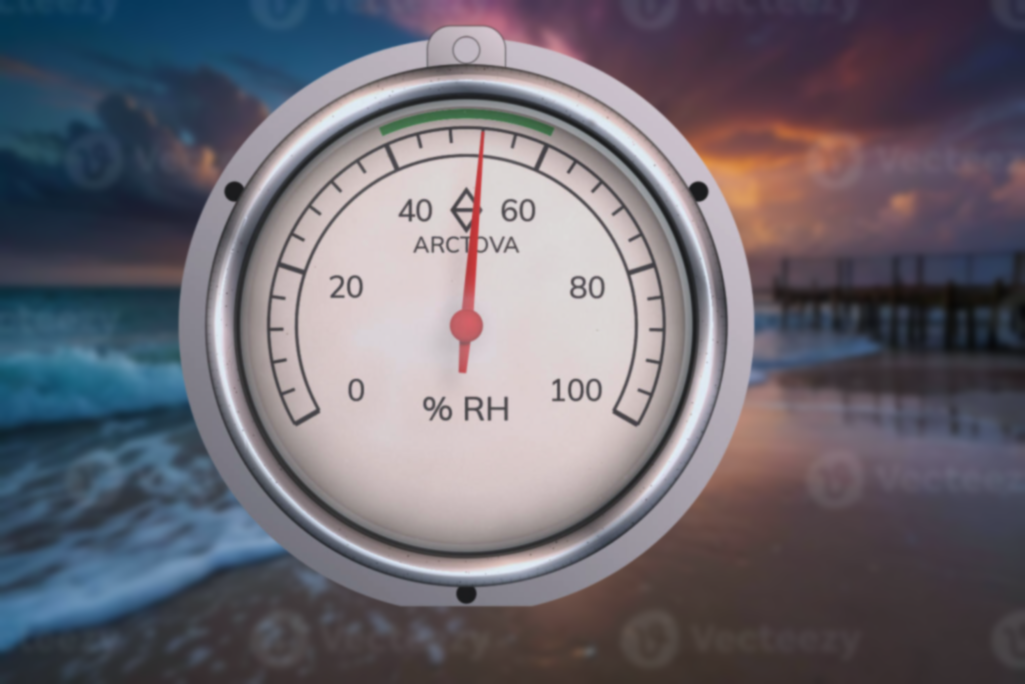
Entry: 52 (%)
